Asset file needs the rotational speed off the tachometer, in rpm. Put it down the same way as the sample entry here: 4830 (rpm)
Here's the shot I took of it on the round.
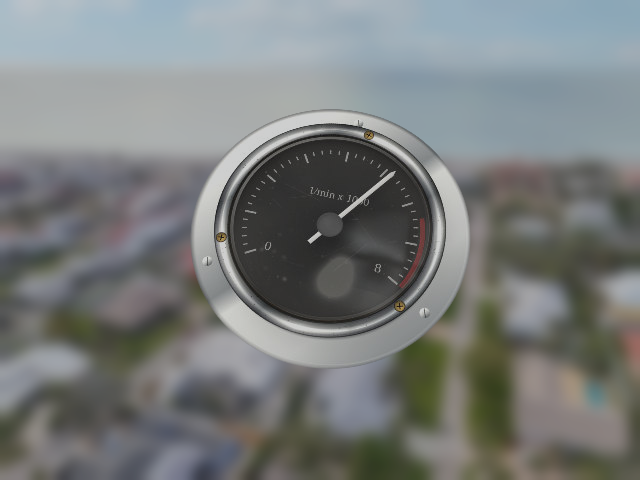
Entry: 5200 (rpm)
